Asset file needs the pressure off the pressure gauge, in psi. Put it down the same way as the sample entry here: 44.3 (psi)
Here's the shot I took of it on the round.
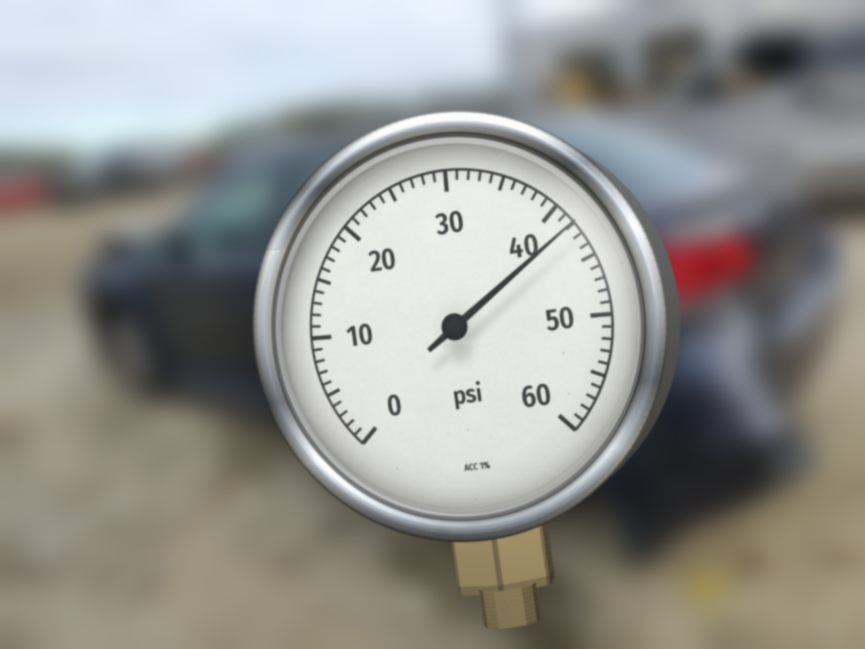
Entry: 42 (psi)
